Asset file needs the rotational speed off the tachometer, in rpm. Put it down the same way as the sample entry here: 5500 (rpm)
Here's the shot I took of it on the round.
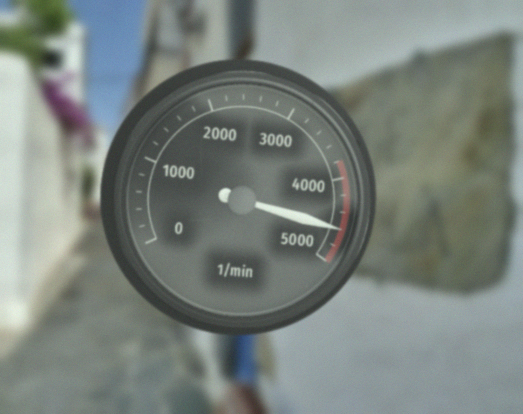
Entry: 4600 (rpm)
